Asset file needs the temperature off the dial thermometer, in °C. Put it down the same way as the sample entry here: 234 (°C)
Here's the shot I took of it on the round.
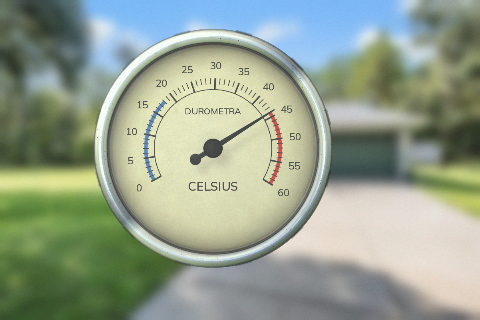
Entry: 44 (°C)
